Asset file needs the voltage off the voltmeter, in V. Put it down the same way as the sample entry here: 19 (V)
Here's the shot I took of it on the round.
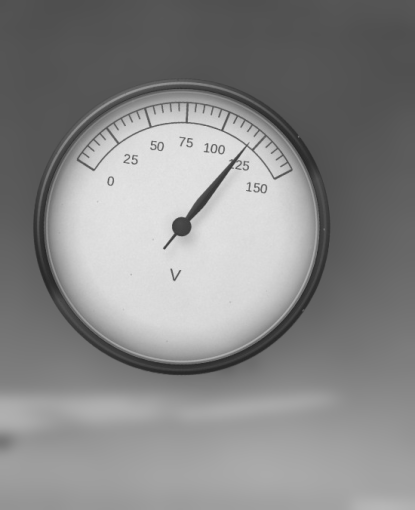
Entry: 120 (V)
